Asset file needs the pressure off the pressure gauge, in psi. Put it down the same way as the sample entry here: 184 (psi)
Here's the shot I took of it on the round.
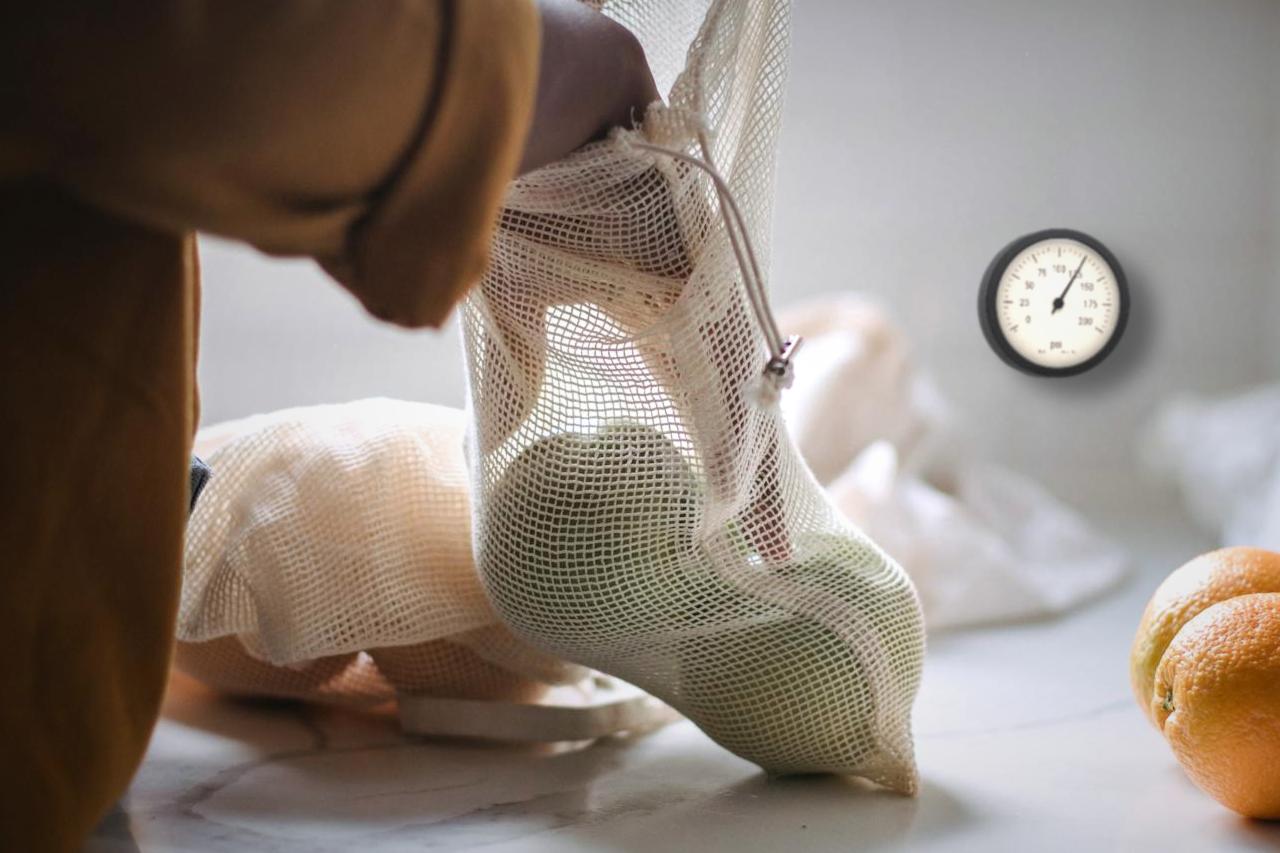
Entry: 125 (psi)
